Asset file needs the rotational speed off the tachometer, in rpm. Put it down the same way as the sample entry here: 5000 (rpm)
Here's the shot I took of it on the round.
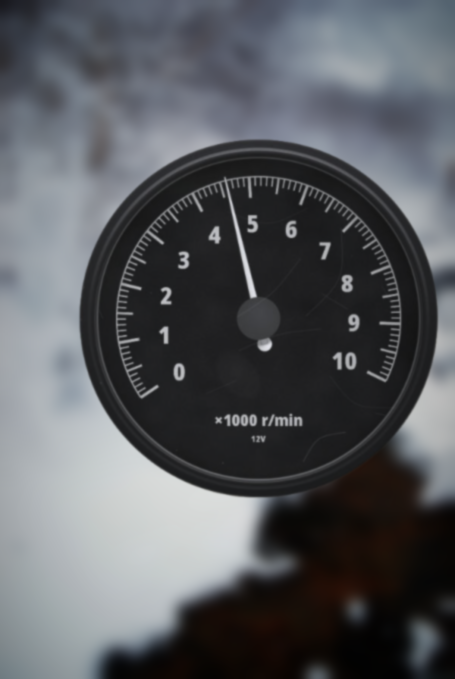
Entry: 4600 (rpm)
